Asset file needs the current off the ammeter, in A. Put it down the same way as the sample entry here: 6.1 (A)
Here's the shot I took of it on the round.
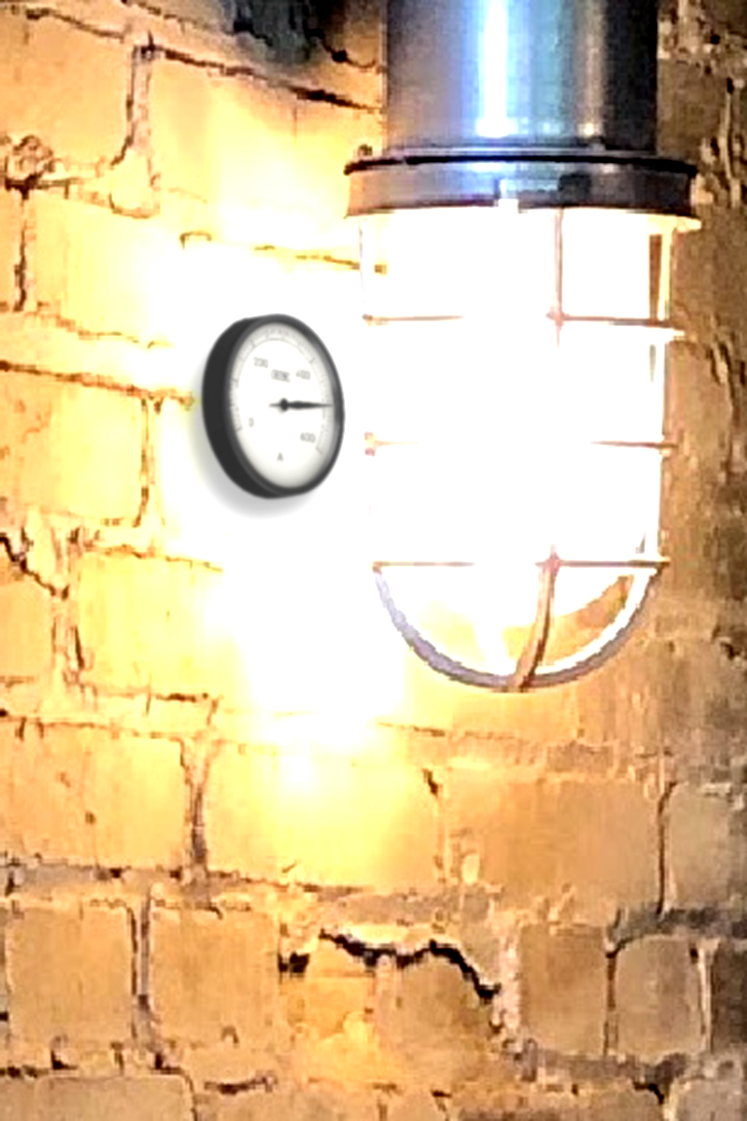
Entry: 500 (A)
